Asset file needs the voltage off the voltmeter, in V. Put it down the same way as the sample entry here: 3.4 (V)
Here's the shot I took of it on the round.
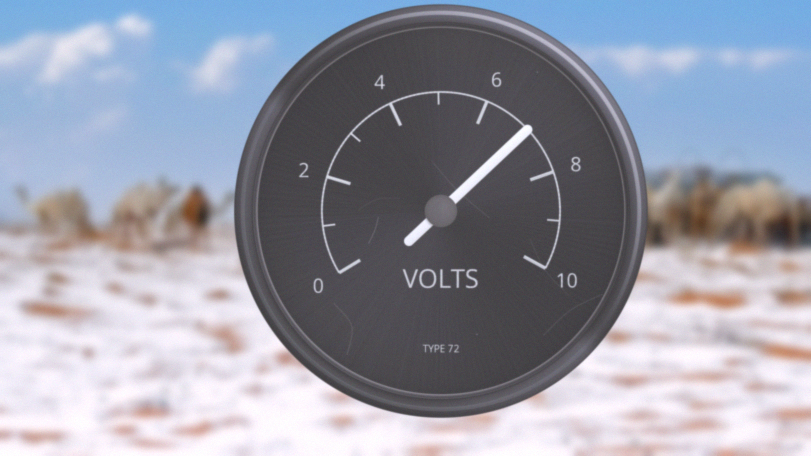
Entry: 7 (V)
